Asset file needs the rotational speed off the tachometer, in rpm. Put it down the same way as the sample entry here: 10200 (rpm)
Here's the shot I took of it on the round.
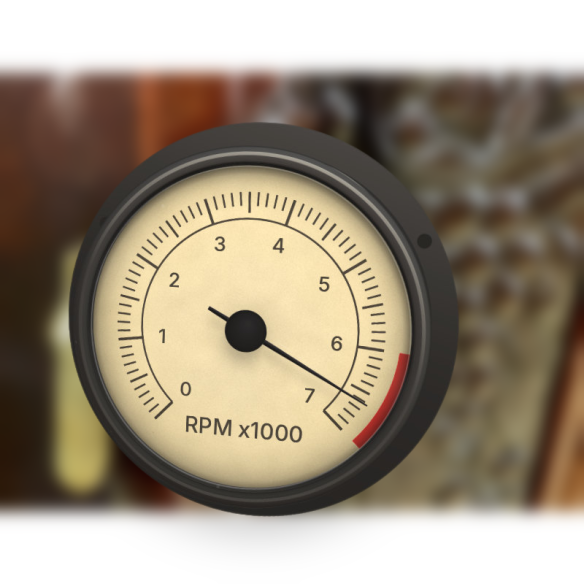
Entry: 6600 (rpm)
